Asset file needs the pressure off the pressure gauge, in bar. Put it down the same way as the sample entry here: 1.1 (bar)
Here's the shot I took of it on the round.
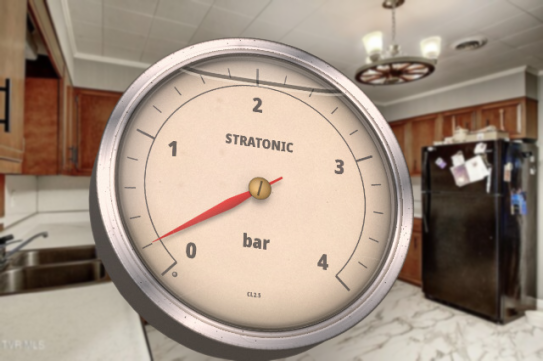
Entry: 0.2 (bar)
